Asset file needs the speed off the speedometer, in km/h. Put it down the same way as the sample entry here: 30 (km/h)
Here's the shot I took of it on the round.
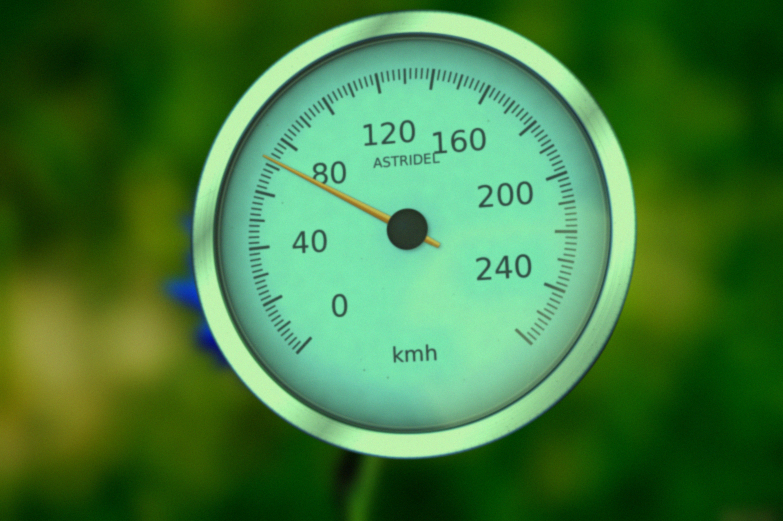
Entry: 72 (km/h)
